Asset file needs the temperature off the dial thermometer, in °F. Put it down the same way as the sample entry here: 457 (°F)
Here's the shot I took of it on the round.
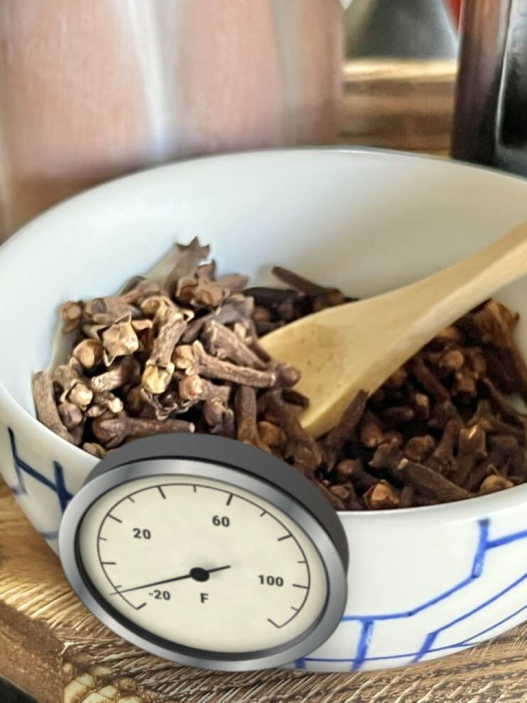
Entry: -10 (°F)
